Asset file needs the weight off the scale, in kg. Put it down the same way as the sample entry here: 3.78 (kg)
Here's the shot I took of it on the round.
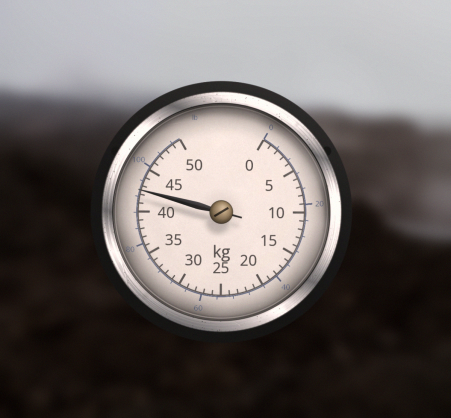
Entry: 42.5 (kg)
